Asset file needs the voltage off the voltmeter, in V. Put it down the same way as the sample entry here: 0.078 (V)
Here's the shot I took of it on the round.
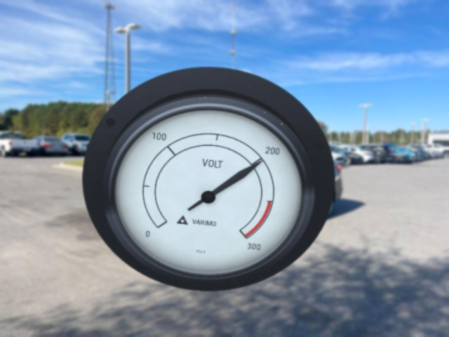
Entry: 200 (V)
